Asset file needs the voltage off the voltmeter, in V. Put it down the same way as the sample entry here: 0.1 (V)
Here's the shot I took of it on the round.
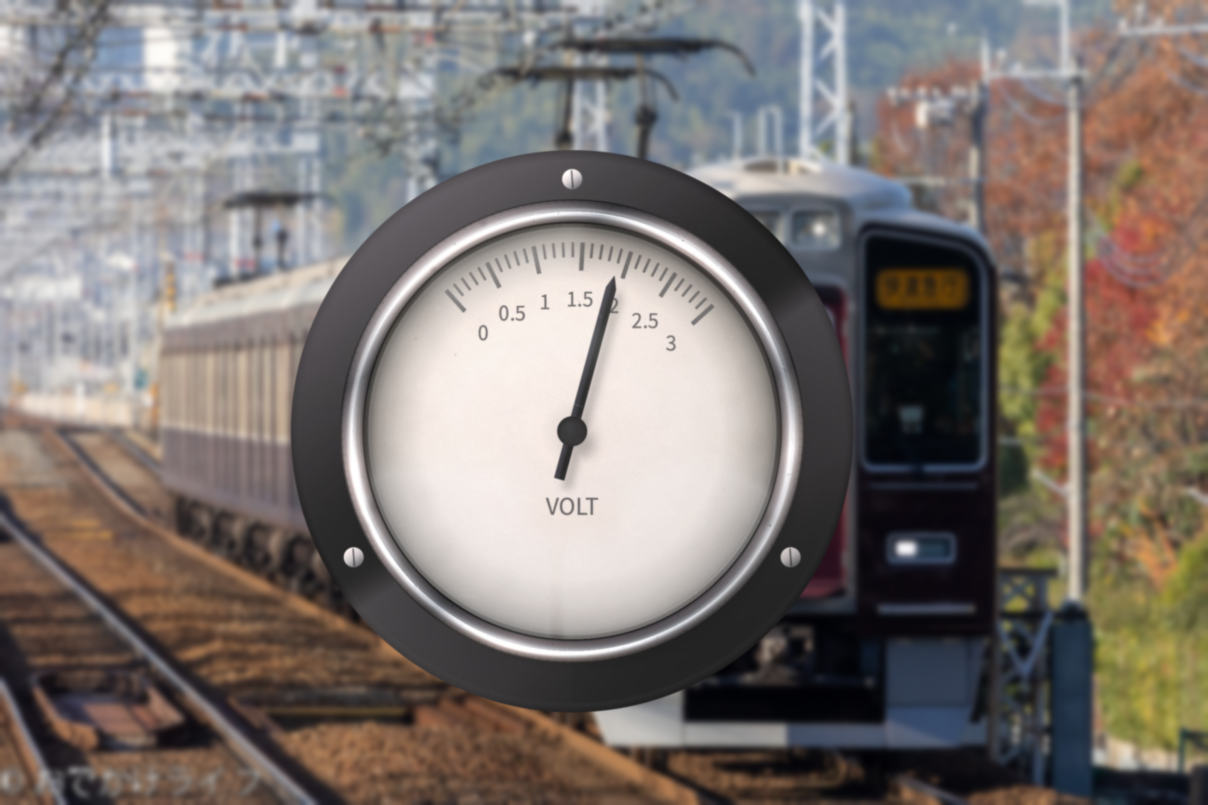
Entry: 1.9 (V)
